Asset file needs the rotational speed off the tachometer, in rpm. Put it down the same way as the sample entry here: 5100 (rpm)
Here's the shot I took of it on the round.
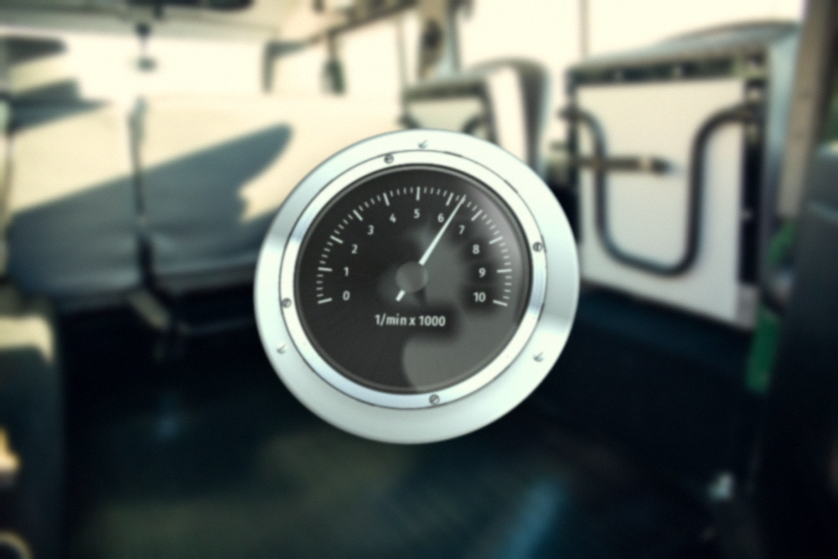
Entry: 6400 (rpm)
